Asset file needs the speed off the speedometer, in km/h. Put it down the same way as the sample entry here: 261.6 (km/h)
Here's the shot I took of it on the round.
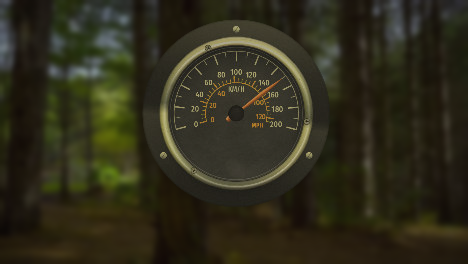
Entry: 150 (km/h)
